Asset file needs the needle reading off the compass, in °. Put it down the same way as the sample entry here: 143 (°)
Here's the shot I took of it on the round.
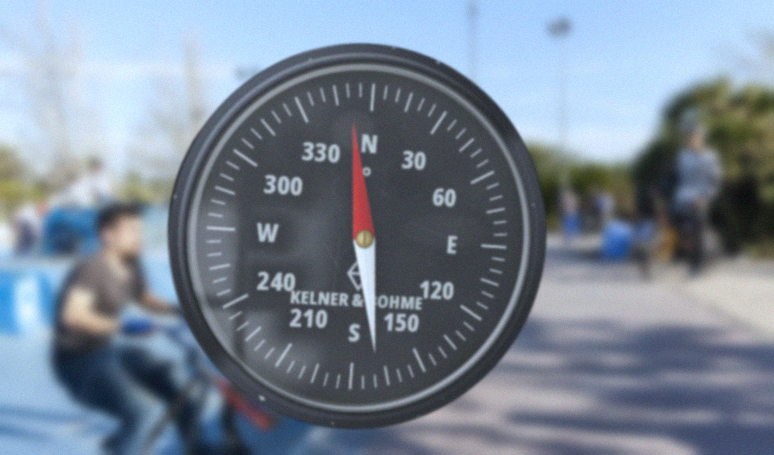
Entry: 350 (°)
